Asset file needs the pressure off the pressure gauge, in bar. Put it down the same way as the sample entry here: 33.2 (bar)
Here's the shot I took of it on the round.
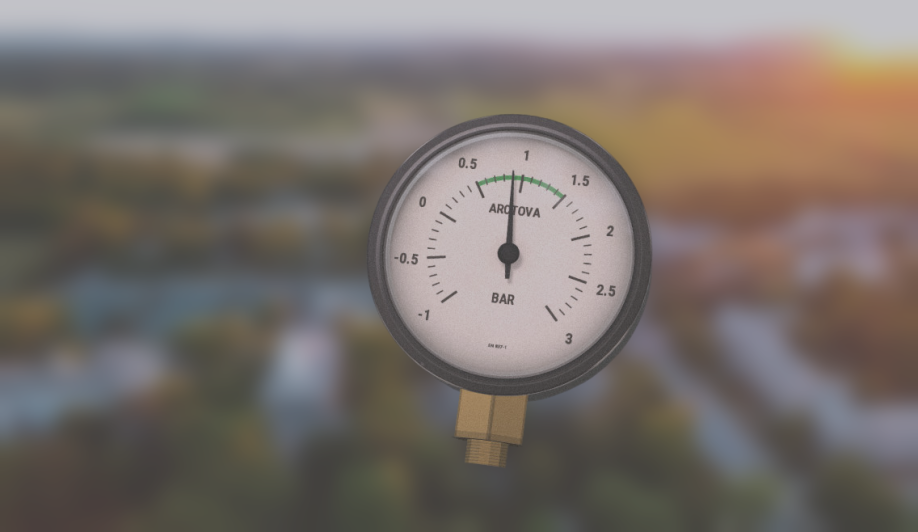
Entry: 0.9 (bar)
